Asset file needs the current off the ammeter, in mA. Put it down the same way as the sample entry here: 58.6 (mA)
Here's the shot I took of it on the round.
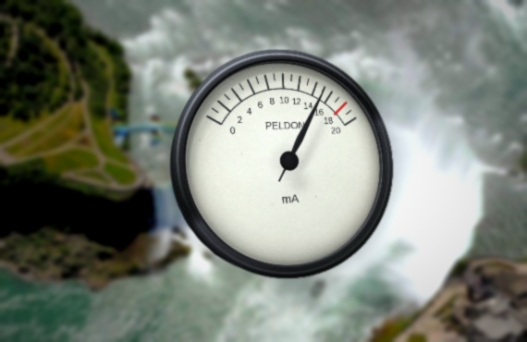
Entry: 15 (mA)
